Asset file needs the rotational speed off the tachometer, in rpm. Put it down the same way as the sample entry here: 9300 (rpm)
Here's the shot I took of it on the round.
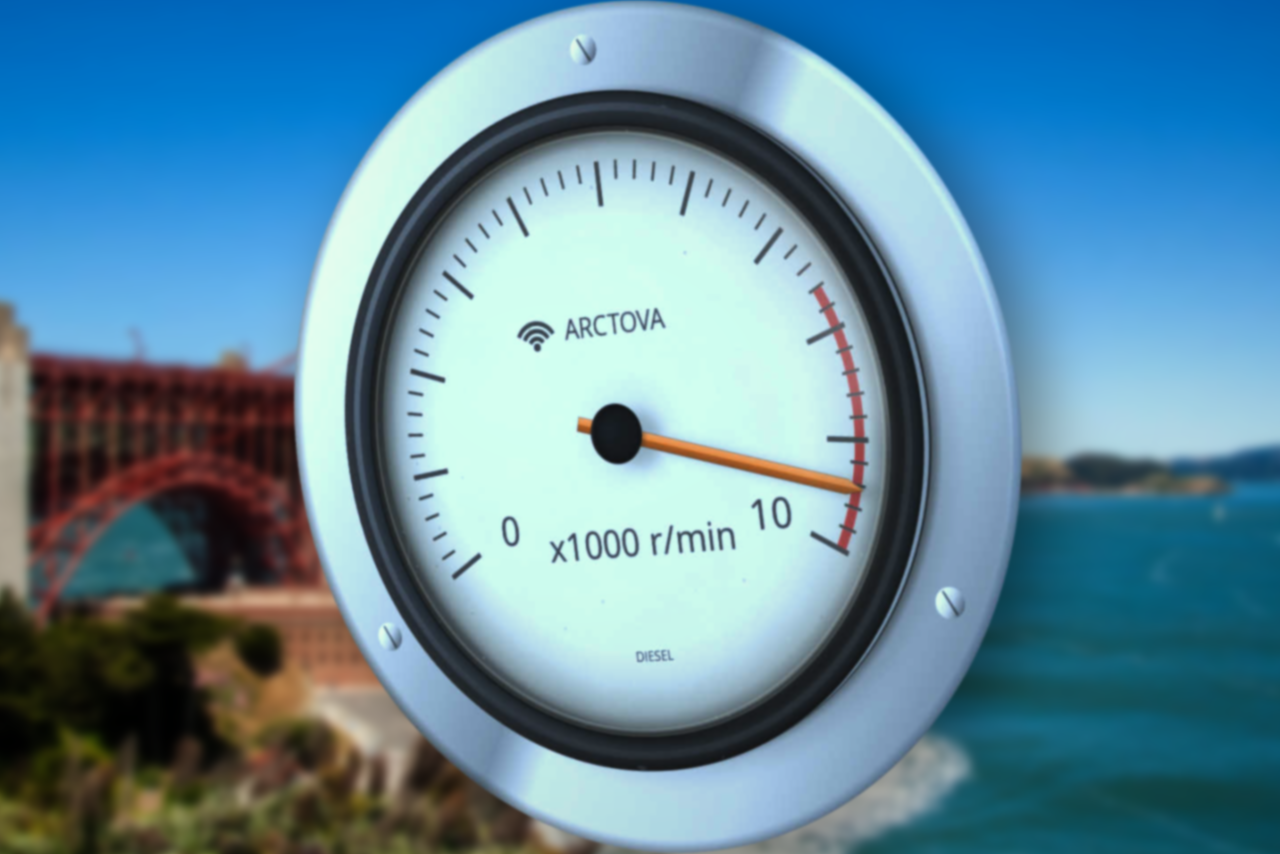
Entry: 9400 (rpm)
